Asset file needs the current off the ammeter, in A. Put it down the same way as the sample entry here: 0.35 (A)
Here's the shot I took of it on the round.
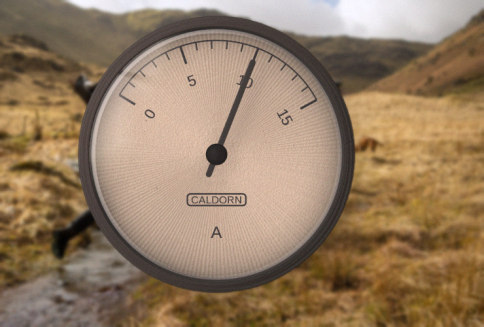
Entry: 10 (A)
